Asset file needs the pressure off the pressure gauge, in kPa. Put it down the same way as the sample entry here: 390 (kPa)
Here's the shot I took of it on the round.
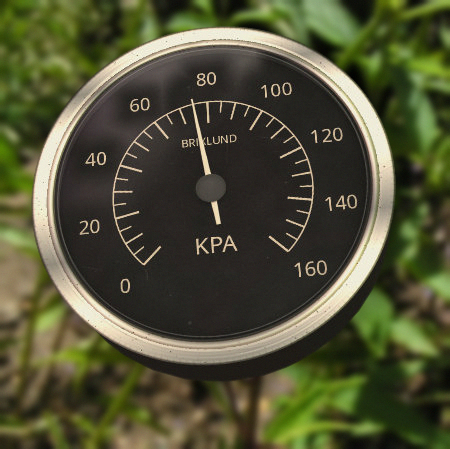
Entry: 75 (kPa)
